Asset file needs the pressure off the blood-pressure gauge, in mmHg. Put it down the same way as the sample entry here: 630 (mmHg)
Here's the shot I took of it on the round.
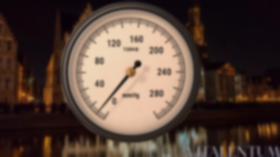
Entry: 10 (mmHg)
